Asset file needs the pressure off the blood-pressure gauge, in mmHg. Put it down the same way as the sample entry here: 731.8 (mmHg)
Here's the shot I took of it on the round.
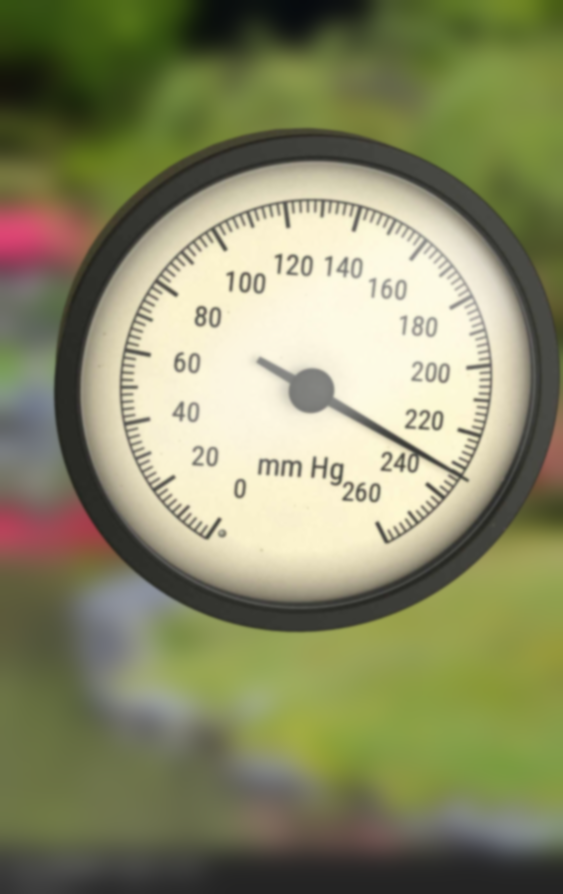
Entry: 232 (mmHg)
